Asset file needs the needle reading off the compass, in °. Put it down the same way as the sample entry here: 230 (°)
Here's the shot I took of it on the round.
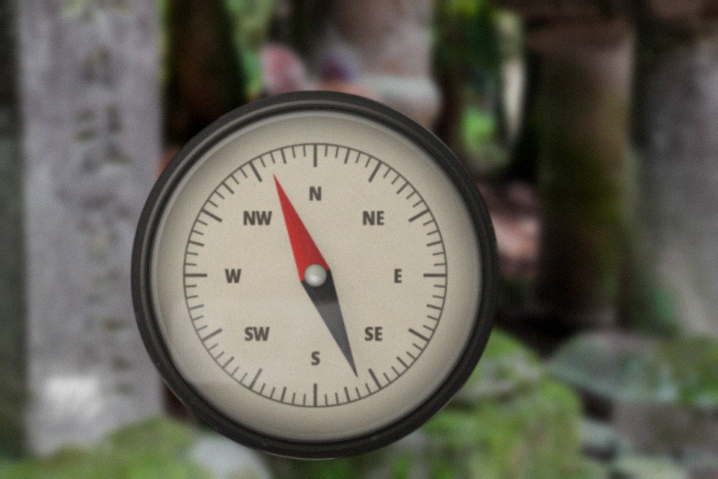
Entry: 337.5 (°)
